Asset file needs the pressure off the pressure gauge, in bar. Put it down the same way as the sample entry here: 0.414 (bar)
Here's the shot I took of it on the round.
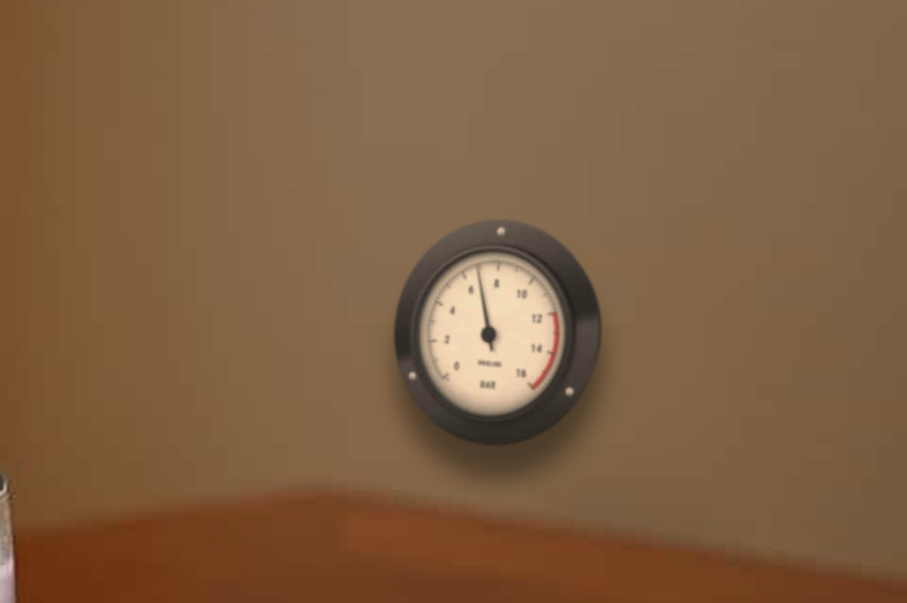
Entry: 7 (bar)
